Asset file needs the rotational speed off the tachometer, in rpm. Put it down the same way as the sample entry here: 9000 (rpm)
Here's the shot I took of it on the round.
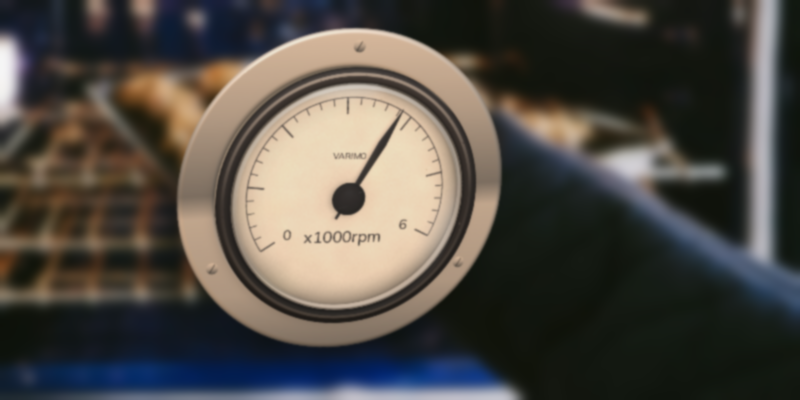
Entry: 3800 (rpm)
